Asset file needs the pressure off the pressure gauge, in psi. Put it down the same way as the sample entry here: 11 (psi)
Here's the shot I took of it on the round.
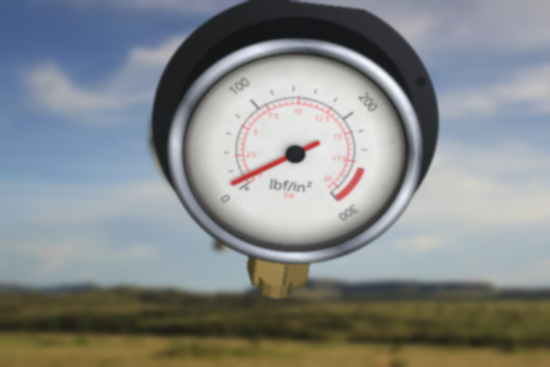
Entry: 10 (psi)
